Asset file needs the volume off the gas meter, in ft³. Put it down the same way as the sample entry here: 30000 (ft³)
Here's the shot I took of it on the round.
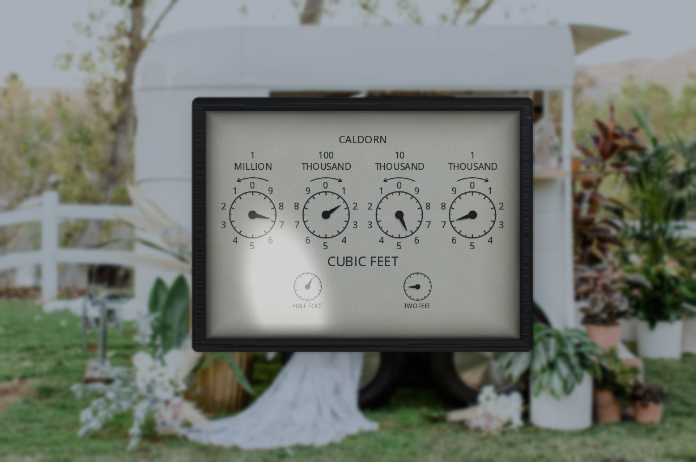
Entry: 715700 (ft³)
